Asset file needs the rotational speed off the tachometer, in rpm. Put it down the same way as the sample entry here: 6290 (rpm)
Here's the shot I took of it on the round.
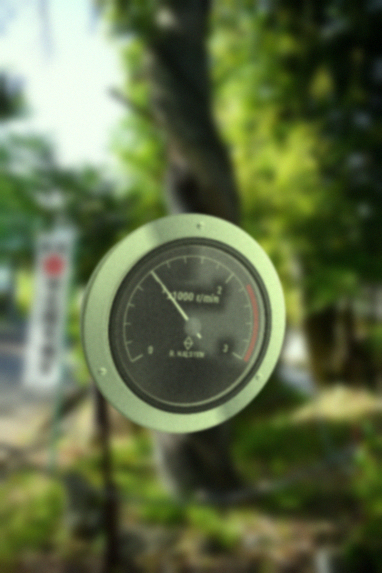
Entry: 1000 (rpm)
